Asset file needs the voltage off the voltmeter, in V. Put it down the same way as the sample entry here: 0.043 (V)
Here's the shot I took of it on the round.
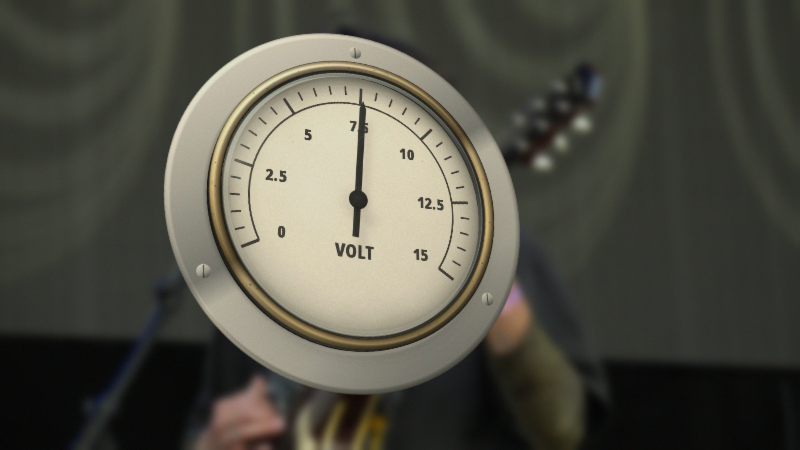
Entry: 7.5 (V)
